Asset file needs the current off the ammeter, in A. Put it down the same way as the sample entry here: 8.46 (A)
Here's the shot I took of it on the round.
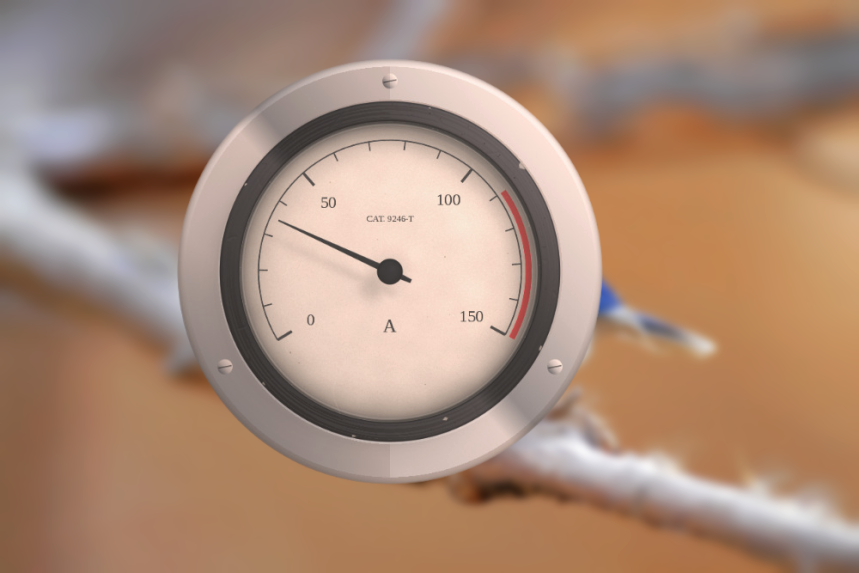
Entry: 35 (A)
